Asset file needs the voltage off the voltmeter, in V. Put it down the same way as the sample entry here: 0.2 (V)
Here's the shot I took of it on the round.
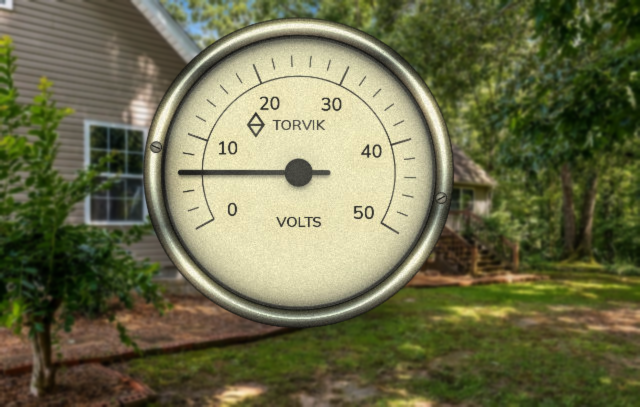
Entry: 6 (V)
